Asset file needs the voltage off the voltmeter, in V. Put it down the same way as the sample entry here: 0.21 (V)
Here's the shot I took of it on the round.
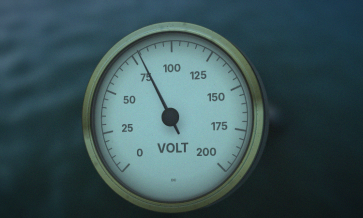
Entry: 80 (V)
